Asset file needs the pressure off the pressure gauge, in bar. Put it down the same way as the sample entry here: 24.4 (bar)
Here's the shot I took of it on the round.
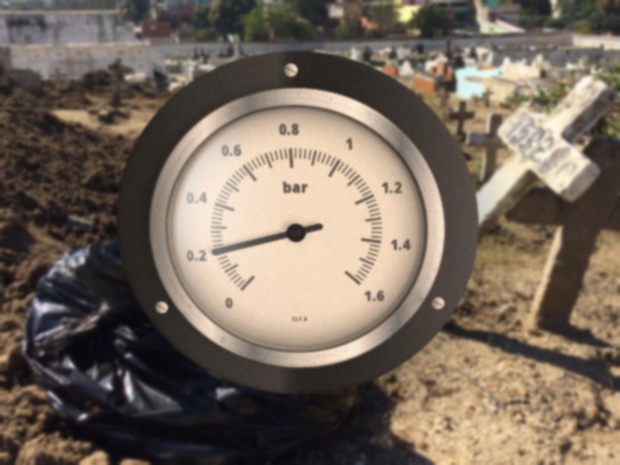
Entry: 0.2 (bar)
